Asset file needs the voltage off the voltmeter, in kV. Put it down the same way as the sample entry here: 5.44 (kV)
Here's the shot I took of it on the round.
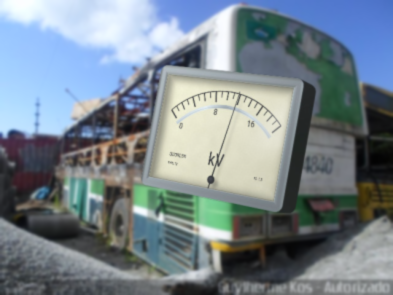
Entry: 12 (kV)
